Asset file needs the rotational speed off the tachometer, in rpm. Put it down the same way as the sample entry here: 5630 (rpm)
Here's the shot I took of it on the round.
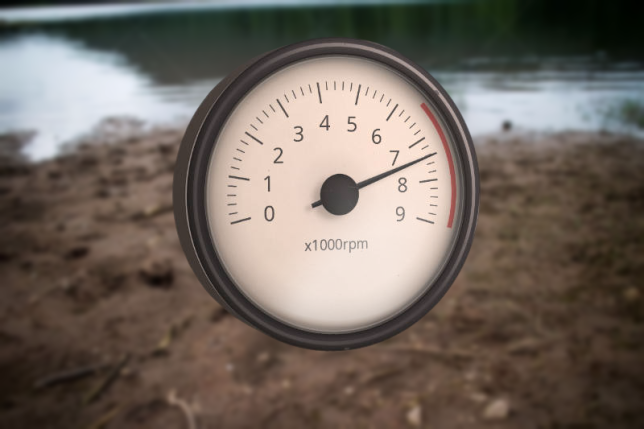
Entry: 7400 (rpm)
